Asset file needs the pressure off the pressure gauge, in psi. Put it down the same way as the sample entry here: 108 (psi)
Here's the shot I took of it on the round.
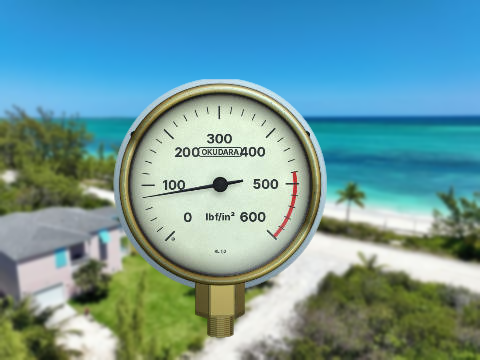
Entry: 80 (psi)
